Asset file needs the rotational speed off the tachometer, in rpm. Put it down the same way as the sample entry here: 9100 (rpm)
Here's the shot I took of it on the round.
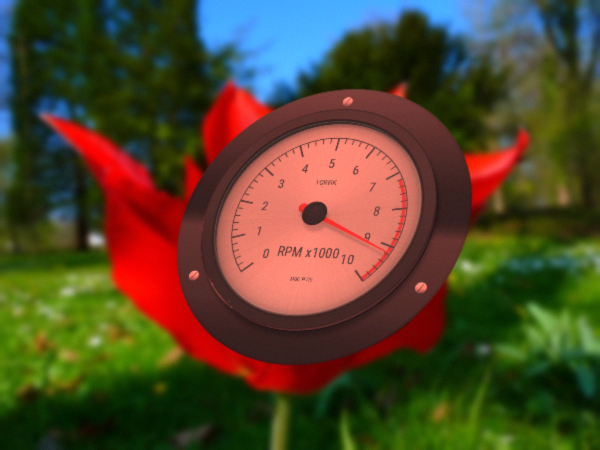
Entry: 9200 (rpm)
